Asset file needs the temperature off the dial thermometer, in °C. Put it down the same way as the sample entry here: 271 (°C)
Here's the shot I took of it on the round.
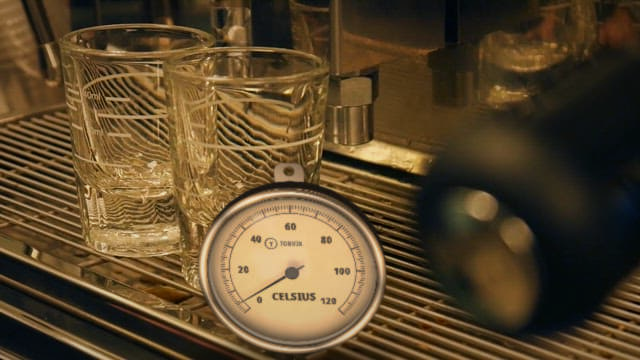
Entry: 5 (°C)
